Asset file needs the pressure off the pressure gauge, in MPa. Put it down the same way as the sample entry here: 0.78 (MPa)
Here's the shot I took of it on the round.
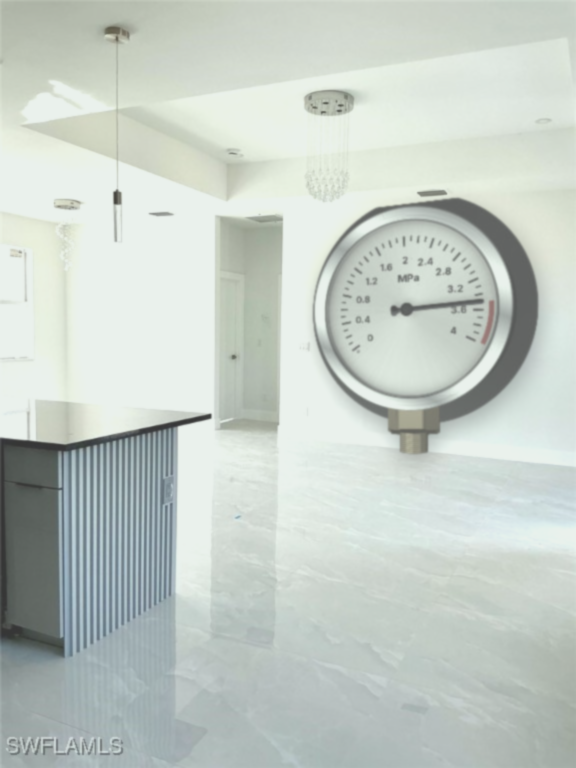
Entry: 3.5 (MPa)
